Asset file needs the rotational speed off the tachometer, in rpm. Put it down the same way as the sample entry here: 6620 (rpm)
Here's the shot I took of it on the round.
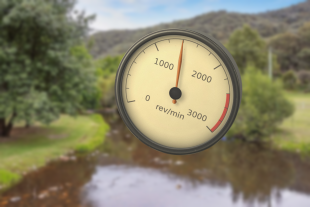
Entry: 1400 (rpm)
